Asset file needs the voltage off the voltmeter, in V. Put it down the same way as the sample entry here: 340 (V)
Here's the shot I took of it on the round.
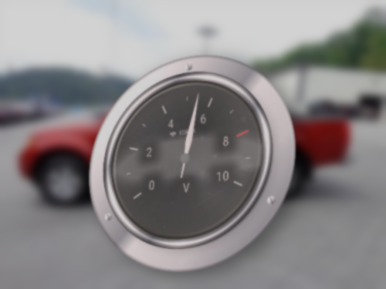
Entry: 5.5 (V)
